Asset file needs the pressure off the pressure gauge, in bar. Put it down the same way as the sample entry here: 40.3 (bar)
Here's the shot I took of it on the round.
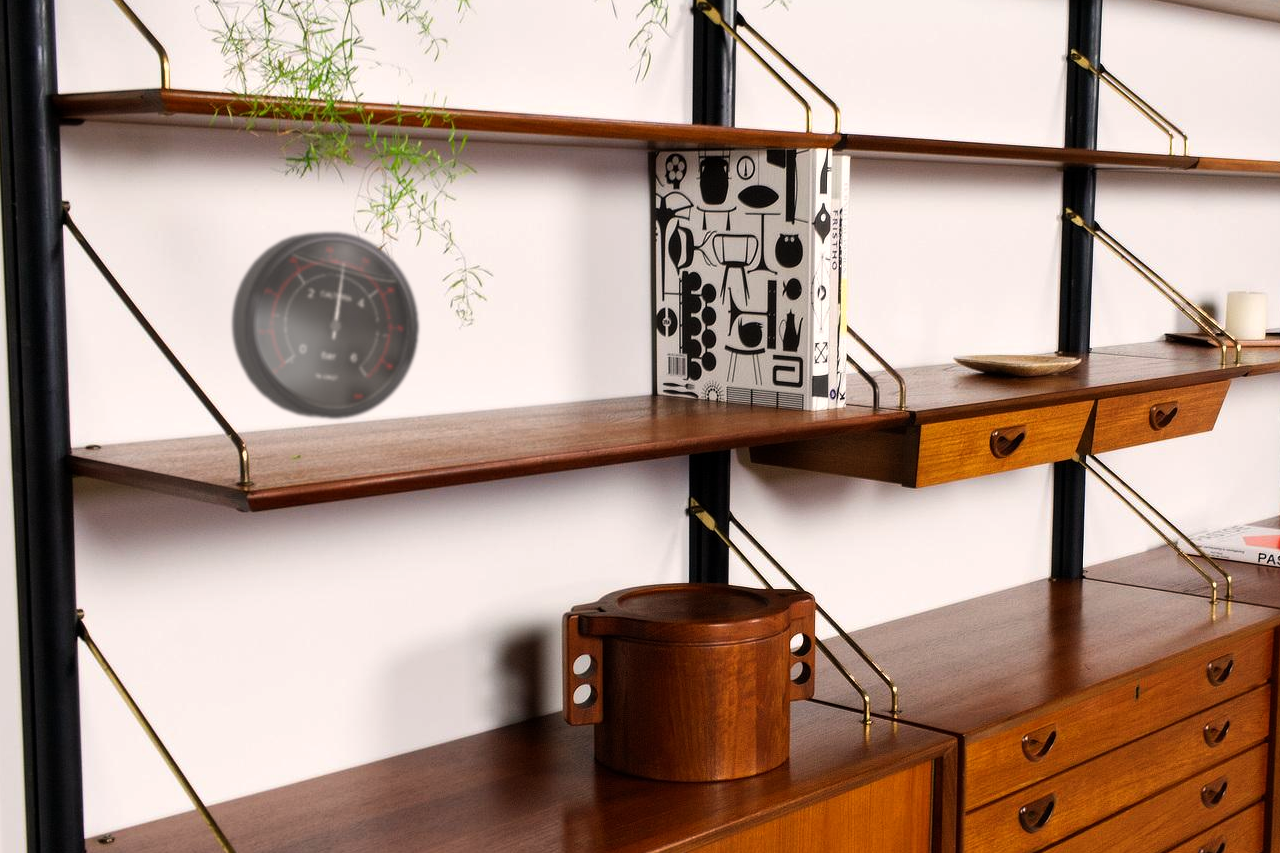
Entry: 3 (bar)
